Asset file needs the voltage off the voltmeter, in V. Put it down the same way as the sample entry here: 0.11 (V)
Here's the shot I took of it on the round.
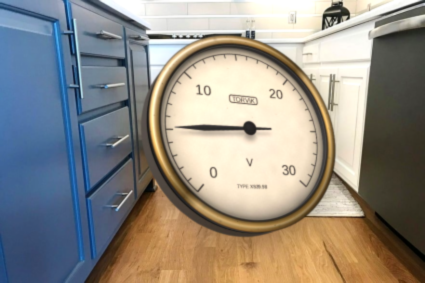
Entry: 5 (V)
